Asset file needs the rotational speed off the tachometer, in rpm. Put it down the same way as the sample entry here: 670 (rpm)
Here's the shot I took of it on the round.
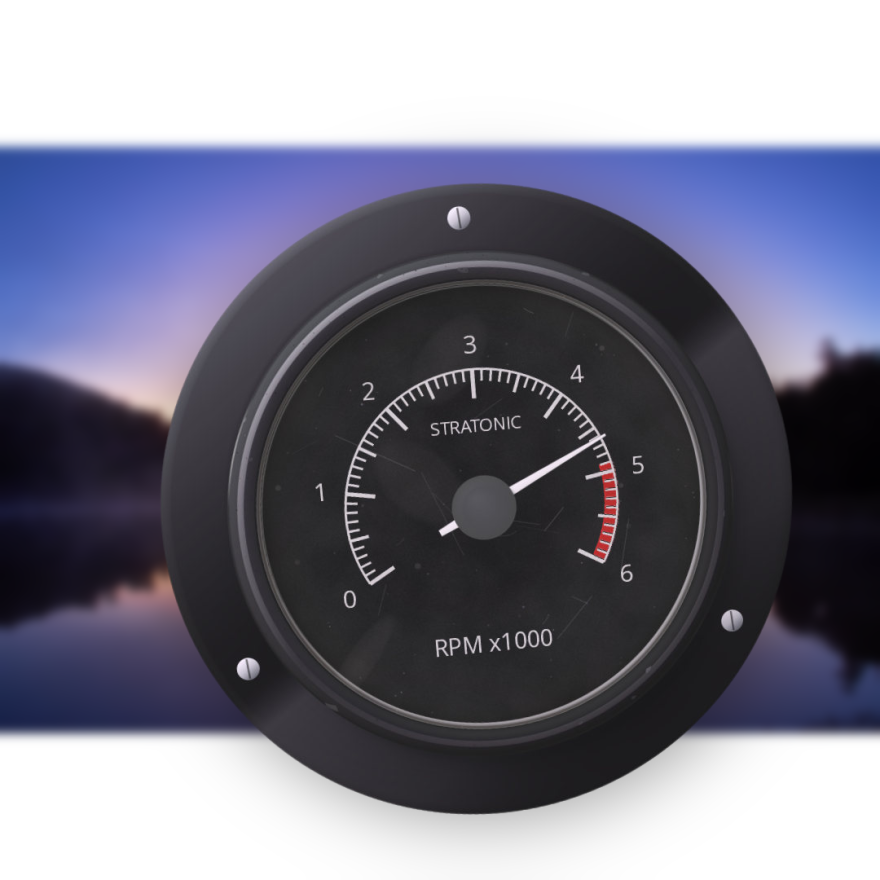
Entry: 4600 (rpm)
